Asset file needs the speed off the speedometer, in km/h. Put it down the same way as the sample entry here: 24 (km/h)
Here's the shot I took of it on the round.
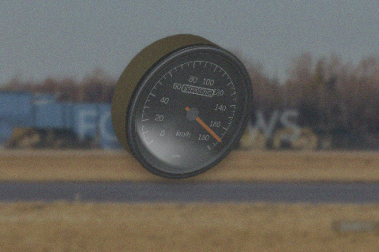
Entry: 170 (km/h)
